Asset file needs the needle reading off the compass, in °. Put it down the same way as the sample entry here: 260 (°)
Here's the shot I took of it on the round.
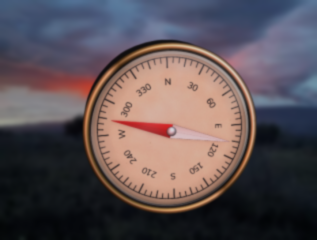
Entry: 285 (°)
